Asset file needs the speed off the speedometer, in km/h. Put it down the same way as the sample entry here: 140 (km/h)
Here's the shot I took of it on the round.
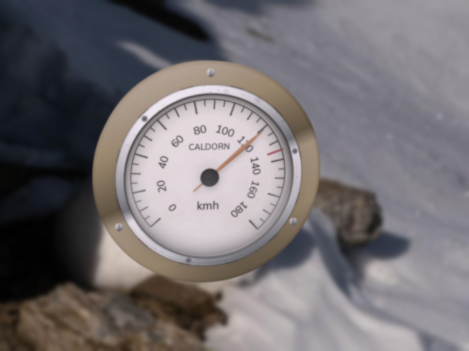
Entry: 120 (km/h)
